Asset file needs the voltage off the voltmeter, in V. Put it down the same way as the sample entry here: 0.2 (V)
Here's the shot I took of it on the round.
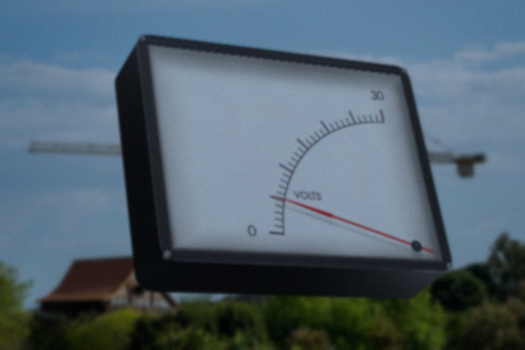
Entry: 5 (V)
